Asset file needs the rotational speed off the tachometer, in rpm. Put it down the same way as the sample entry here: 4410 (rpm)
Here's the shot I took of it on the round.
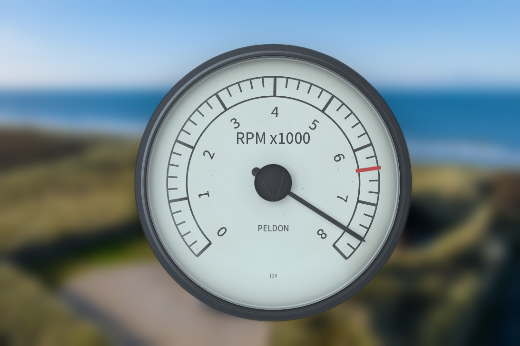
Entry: 7600 (rpm)
